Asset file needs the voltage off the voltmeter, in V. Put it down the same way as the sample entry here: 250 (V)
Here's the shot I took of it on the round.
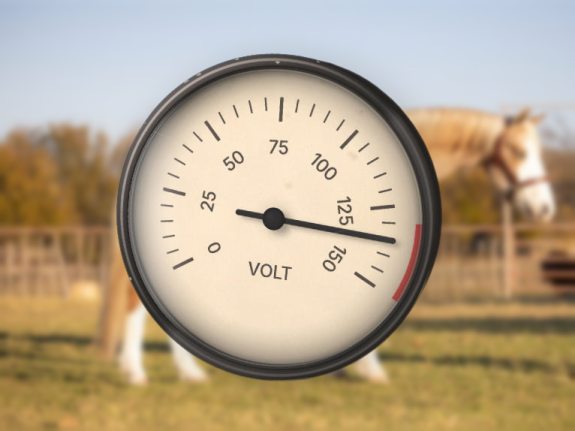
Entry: 135 (V)
